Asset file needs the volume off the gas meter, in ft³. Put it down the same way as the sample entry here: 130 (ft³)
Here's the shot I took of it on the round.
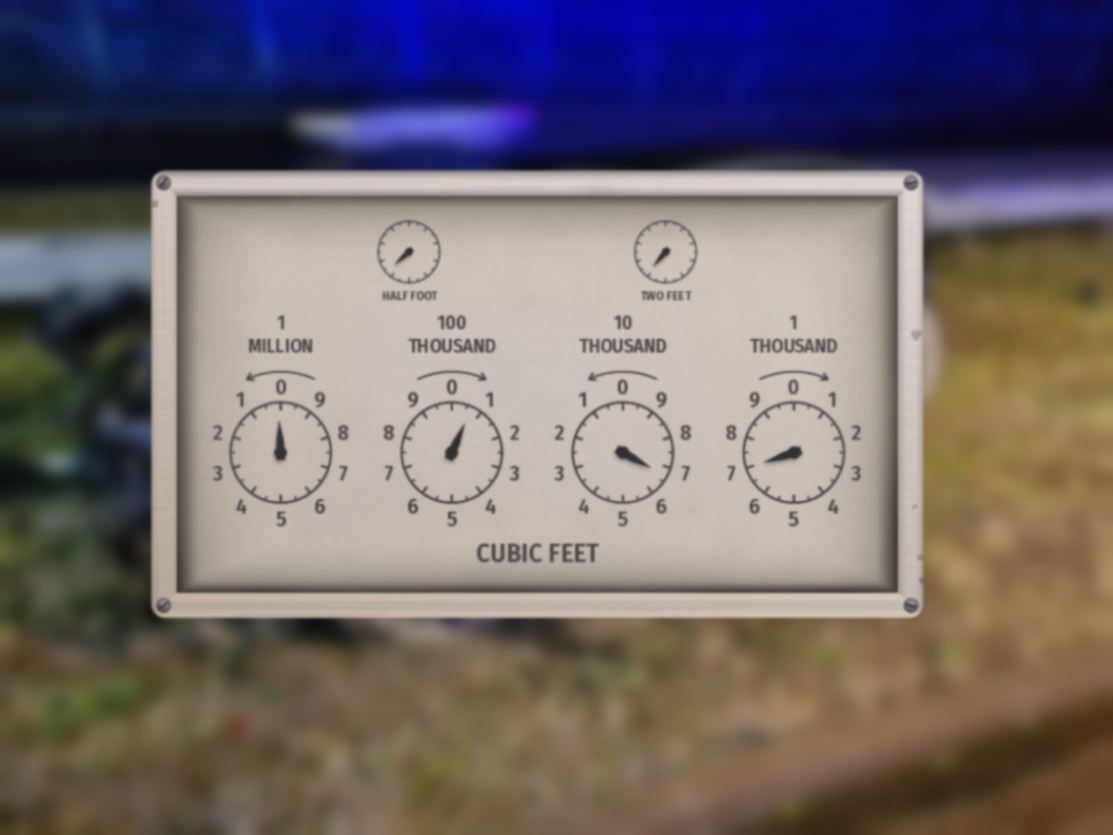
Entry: 6700 (ft³)
